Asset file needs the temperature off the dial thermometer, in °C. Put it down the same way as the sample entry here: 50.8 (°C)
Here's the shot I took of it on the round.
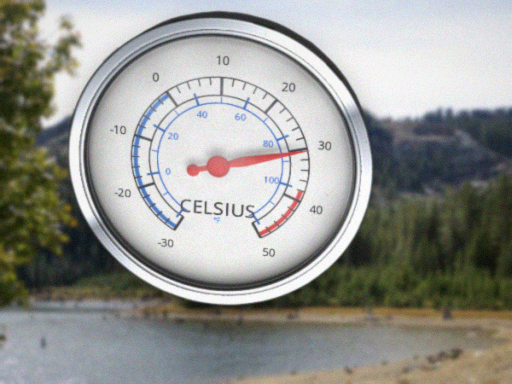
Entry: 30 (°C)
